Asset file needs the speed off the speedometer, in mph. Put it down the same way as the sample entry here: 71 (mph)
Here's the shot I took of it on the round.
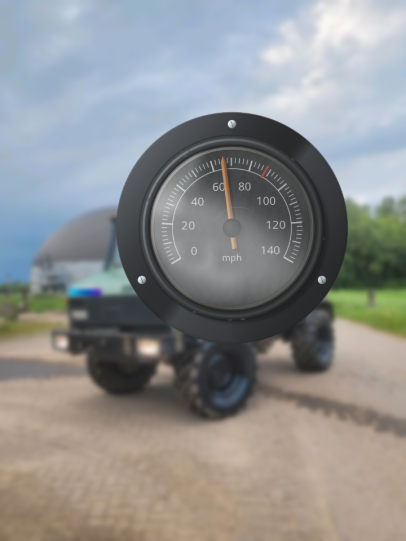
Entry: 66 (mph)
